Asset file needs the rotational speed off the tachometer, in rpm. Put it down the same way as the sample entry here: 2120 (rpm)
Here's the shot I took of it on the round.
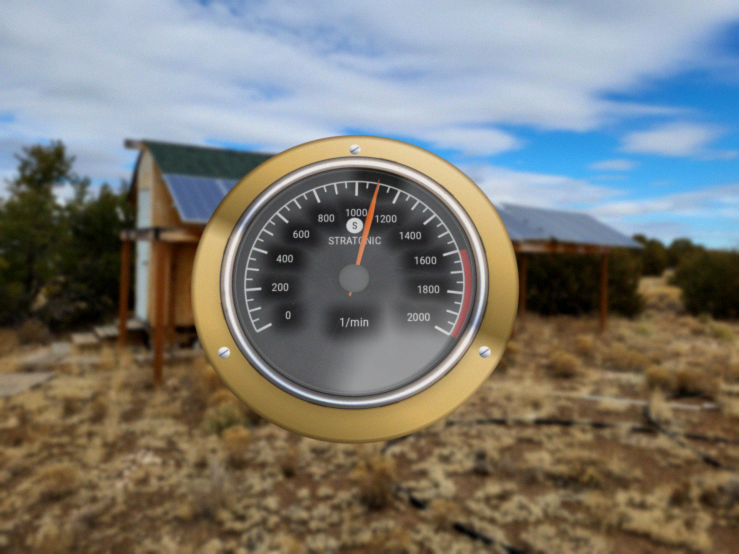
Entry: 1100 (rpm)
